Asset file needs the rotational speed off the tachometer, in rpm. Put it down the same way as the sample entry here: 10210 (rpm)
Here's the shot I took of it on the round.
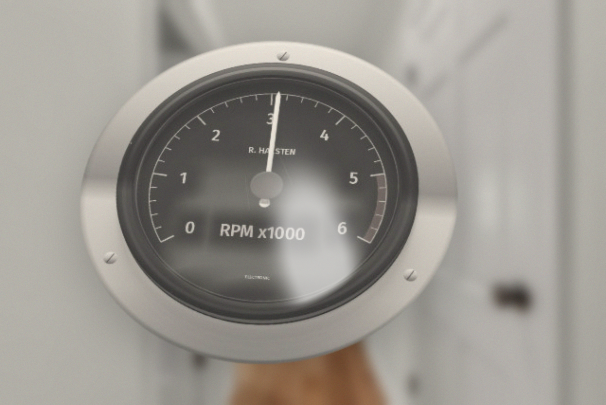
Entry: 3100 (rpm)
